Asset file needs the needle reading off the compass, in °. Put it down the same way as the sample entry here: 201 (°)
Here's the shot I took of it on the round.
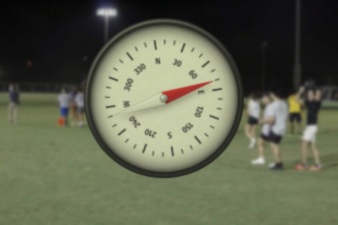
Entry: 80 (°)
